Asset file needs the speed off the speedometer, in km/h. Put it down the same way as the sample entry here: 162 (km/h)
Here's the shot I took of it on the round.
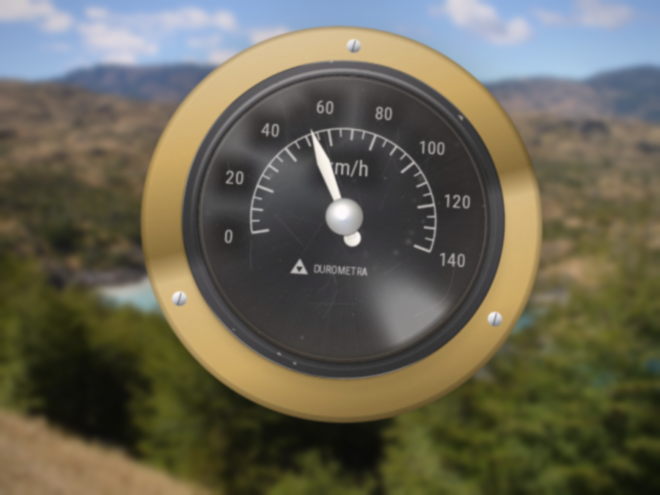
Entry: 52.5 (km/h)
